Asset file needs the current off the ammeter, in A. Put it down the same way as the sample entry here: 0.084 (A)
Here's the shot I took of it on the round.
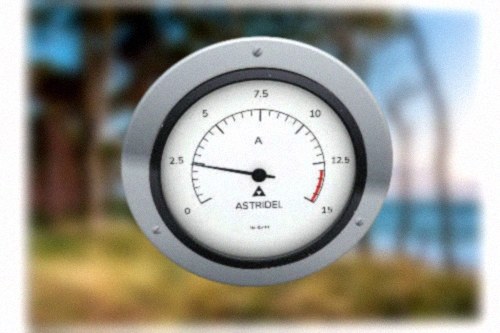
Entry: 2.5 (A)
